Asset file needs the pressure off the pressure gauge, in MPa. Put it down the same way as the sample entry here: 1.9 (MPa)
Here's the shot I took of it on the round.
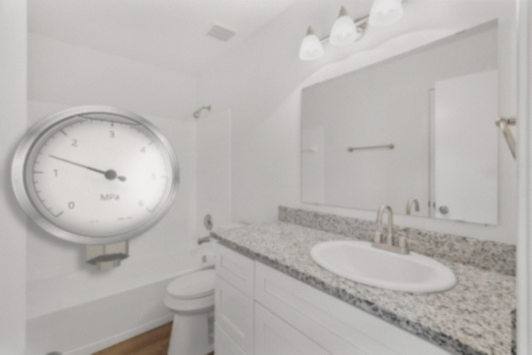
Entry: 1.4 (MPa)
